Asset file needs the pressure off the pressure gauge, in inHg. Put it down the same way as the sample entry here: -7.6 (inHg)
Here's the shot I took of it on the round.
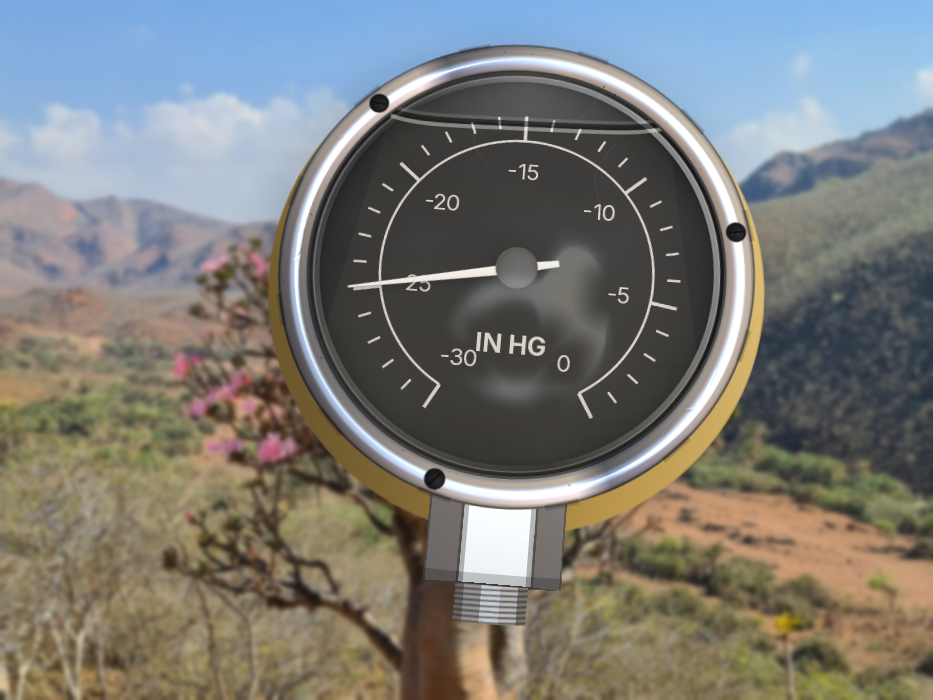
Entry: -25 (inHg)
